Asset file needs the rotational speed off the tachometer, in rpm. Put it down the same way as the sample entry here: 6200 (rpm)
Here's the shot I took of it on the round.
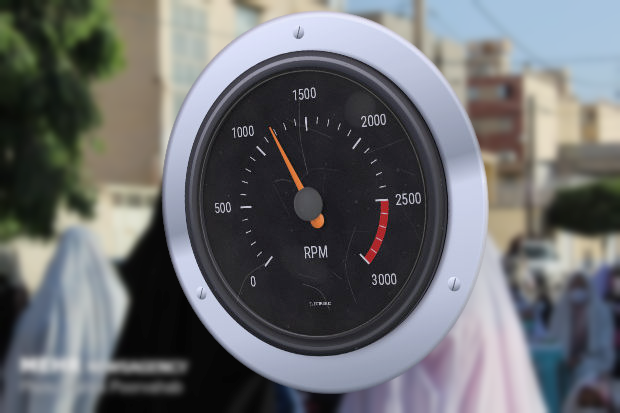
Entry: 1200 (rpm)
